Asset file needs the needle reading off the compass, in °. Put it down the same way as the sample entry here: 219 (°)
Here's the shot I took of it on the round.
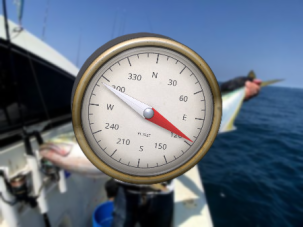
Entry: 115 (°)
